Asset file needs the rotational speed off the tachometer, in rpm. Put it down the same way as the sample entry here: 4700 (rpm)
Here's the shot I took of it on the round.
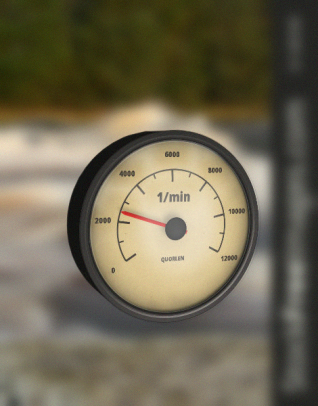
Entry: 2500 (rpm)
